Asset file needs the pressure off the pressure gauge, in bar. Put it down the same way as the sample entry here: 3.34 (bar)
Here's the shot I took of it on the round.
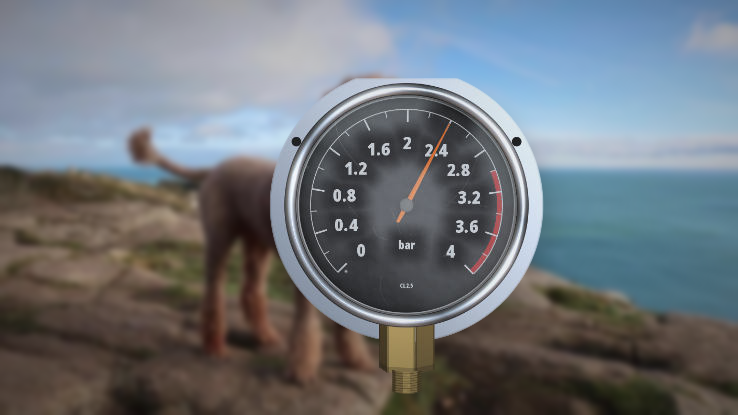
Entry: 2.4 (bar)
